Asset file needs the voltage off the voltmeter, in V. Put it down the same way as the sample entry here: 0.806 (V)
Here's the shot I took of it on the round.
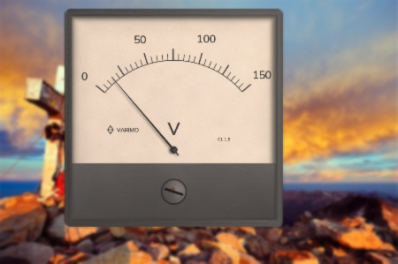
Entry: 15 (V)
